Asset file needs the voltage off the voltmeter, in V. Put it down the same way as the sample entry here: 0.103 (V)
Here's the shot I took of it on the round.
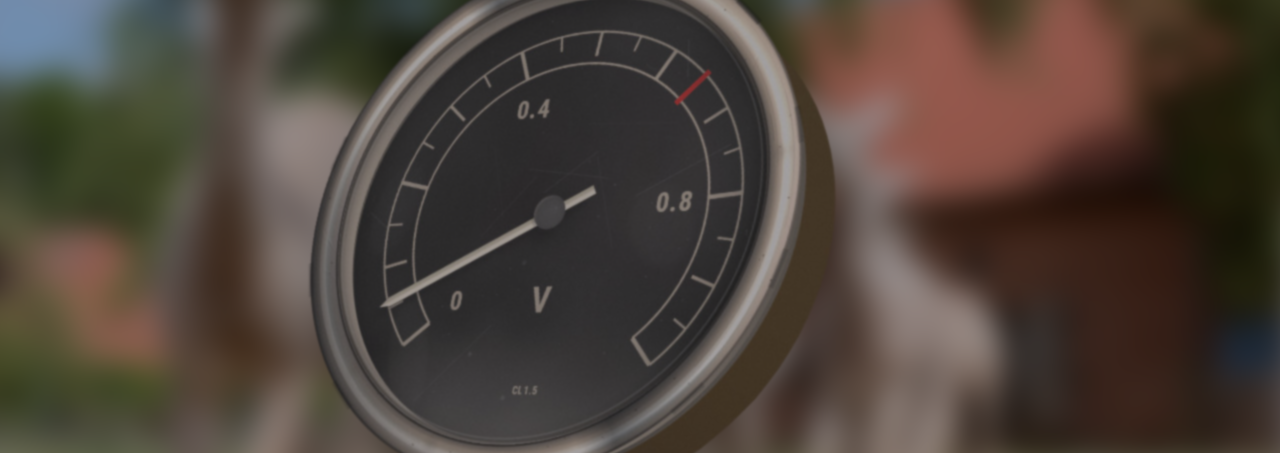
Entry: 0.05 (V)
